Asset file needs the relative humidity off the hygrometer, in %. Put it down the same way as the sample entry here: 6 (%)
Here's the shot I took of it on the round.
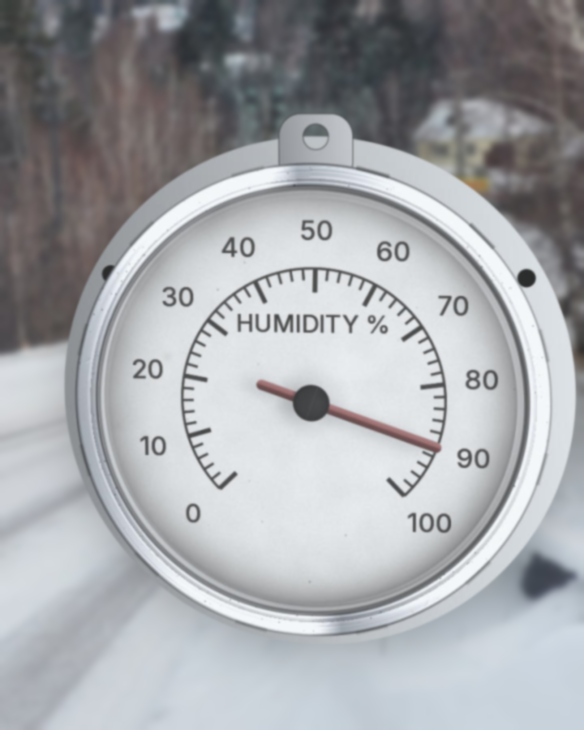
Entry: 90 (%)
